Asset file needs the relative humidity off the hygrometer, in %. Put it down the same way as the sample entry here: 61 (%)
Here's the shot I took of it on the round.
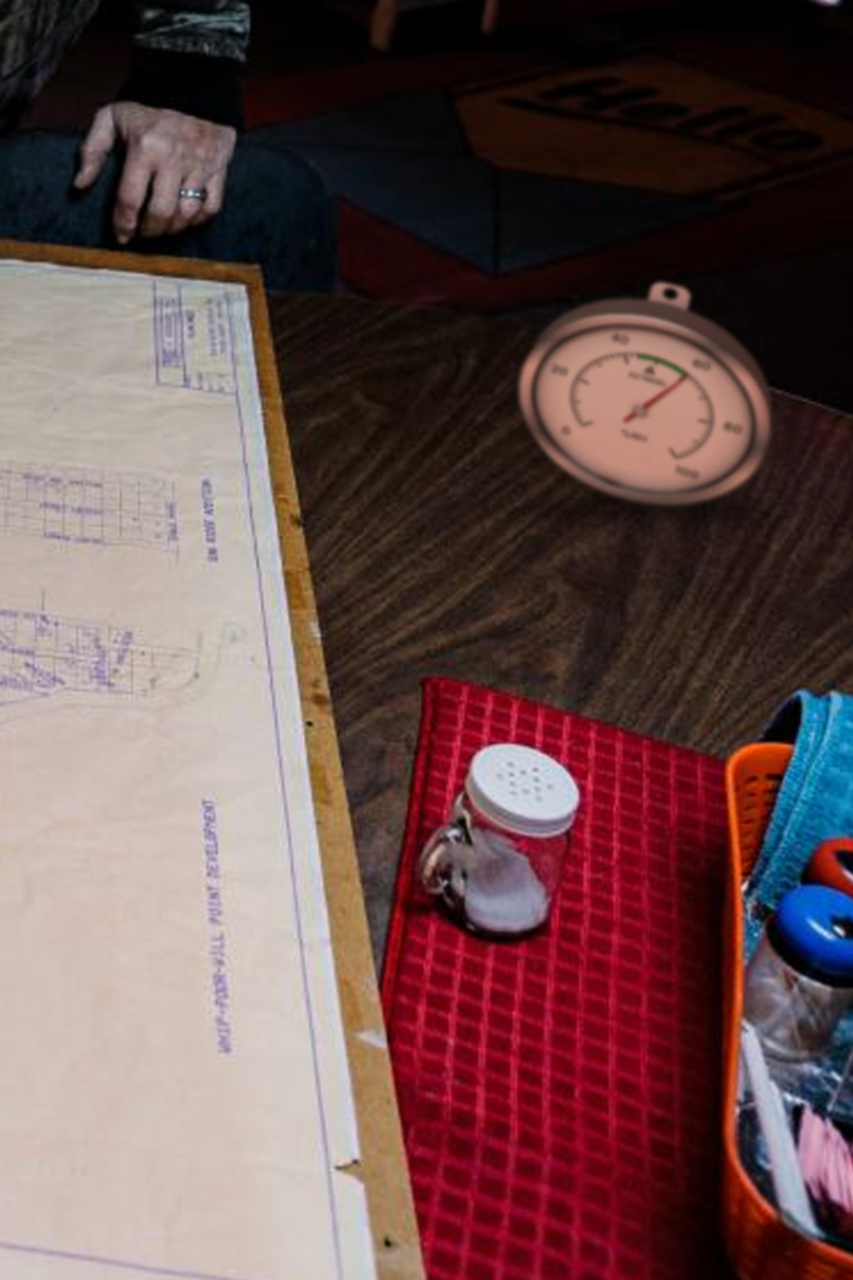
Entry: 60 (%)
